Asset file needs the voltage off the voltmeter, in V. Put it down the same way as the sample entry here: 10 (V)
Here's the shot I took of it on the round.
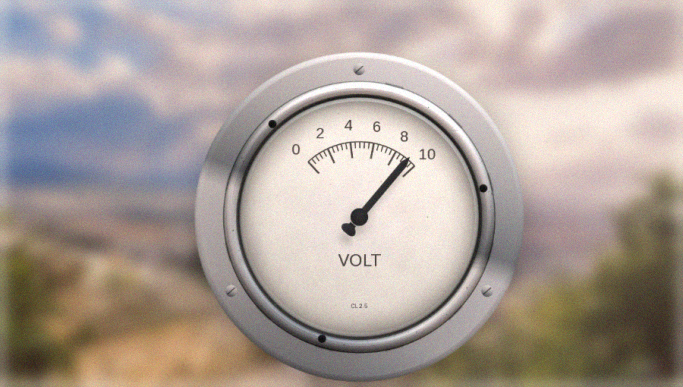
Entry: 9.2 (V)
